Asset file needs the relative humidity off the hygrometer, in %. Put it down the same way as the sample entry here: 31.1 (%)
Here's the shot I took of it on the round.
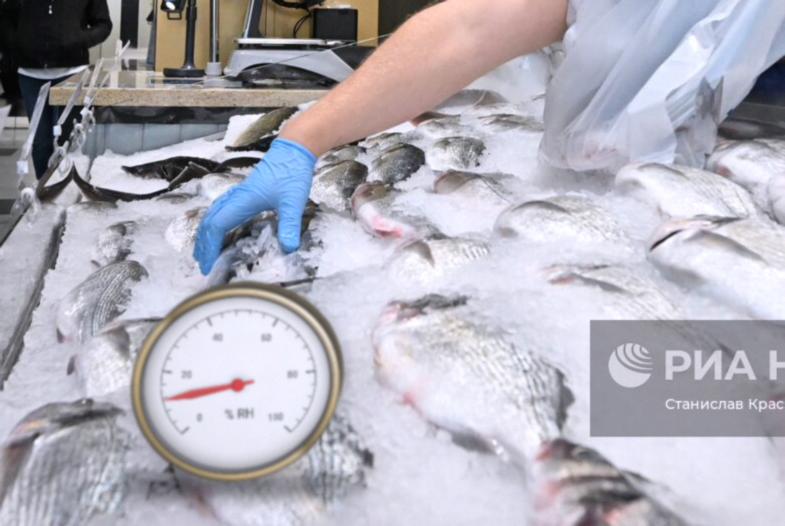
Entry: 12 (%)
